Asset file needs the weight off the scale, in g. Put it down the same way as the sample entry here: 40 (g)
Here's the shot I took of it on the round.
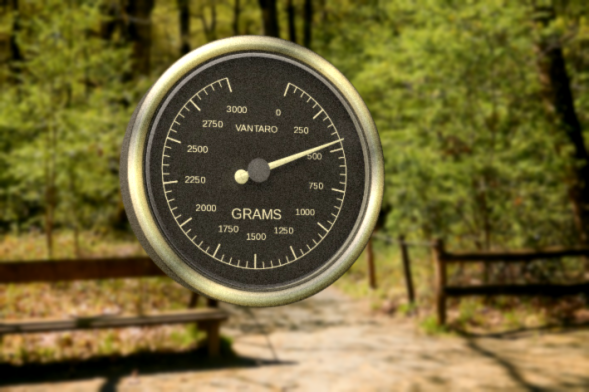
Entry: 450 (g)
